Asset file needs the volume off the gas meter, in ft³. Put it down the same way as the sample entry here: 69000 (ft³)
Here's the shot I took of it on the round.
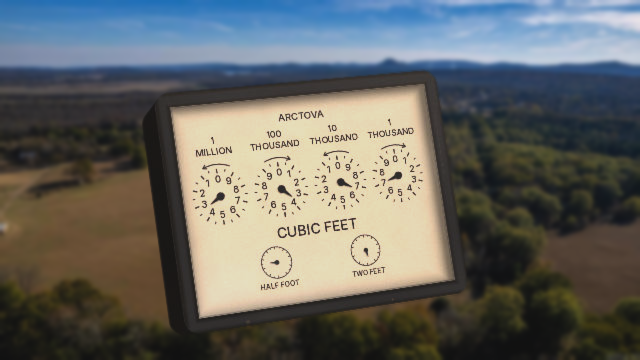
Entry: 336700 (ft³)
